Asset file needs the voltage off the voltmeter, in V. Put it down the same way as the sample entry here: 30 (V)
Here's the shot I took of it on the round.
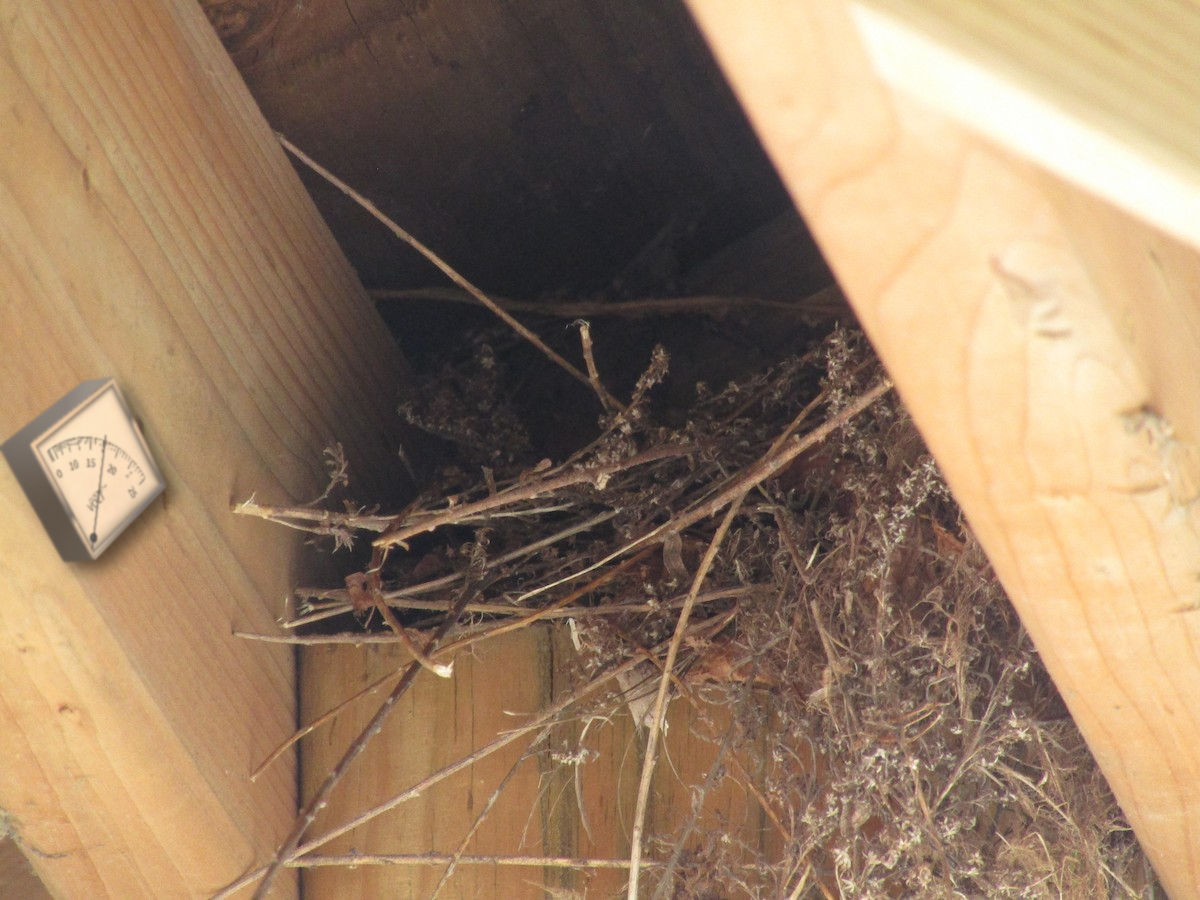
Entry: 17.5 (V)
